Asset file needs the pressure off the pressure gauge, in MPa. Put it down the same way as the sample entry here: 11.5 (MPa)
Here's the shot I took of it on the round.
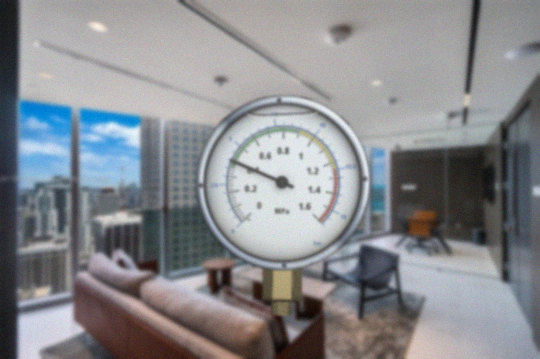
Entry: 0.4 (MPa)
